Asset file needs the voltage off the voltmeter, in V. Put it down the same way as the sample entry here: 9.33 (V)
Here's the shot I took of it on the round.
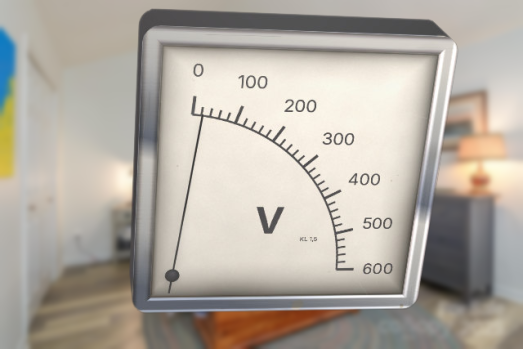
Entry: 20 (V)
